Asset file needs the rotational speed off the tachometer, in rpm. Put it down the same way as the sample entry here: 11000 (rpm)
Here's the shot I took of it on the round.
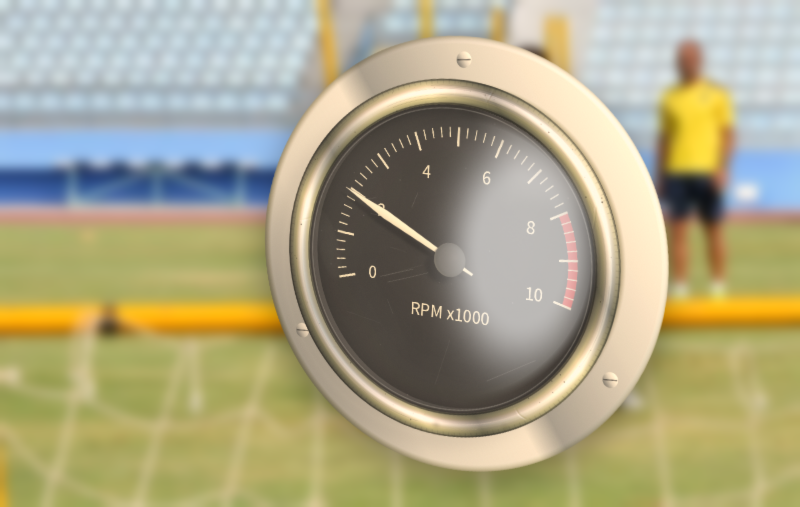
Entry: 2000 (rpm)
